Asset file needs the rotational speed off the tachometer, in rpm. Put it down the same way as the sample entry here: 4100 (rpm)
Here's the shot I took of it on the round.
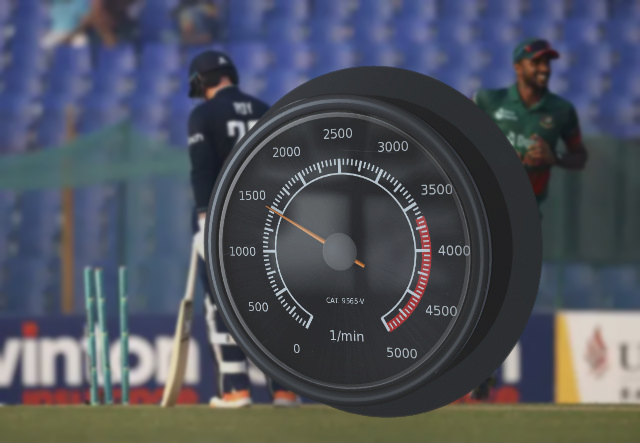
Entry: 1500 (rpm)
